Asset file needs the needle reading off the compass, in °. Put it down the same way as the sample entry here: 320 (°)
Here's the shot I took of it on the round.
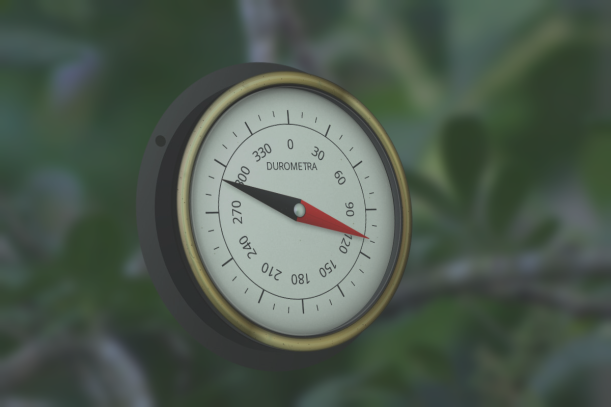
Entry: 110 (°)
